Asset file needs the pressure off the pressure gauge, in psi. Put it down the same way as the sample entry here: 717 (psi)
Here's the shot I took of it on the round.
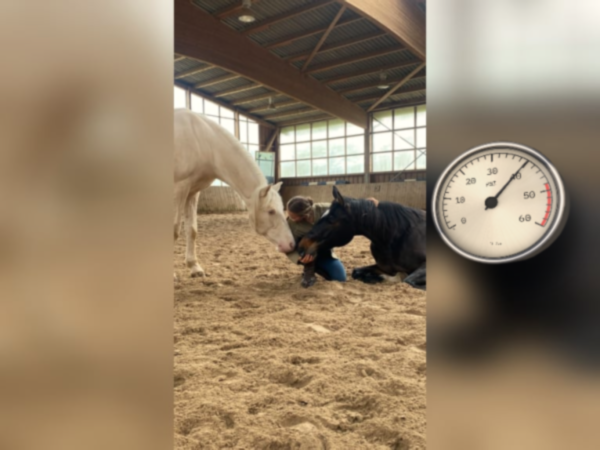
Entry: 40 (psi)
